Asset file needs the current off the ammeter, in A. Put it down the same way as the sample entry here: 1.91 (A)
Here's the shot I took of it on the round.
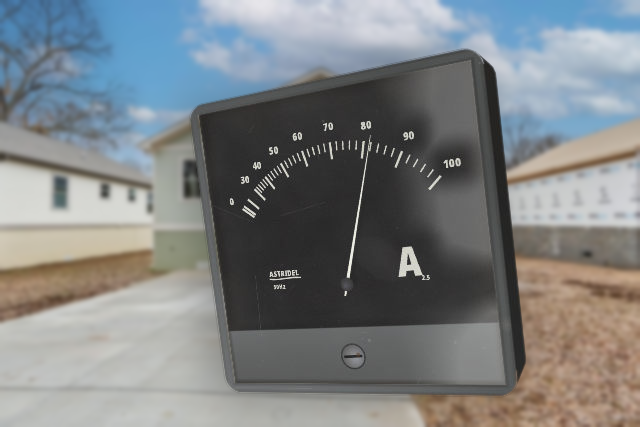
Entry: 82 (A)
